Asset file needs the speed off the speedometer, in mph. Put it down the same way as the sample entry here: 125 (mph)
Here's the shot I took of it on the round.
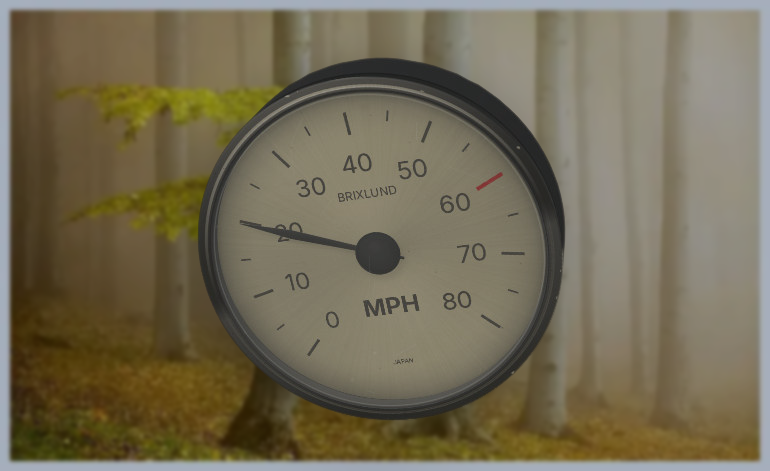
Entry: 20 (mph)
